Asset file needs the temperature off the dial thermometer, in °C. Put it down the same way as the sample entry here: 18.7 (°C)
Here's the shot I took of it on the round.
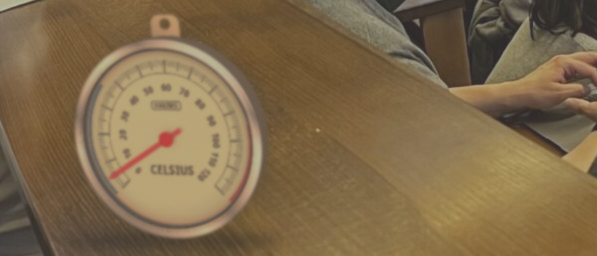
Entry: 5 (°C)
